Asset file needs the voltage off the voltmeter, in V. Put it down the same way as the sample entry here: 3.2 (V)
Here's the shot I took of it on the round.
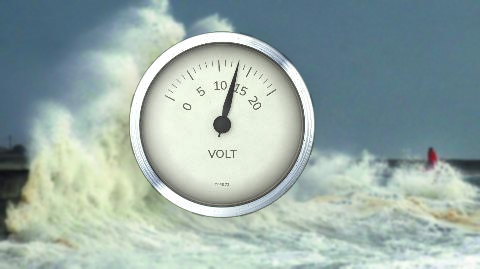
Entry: 13 (V)
